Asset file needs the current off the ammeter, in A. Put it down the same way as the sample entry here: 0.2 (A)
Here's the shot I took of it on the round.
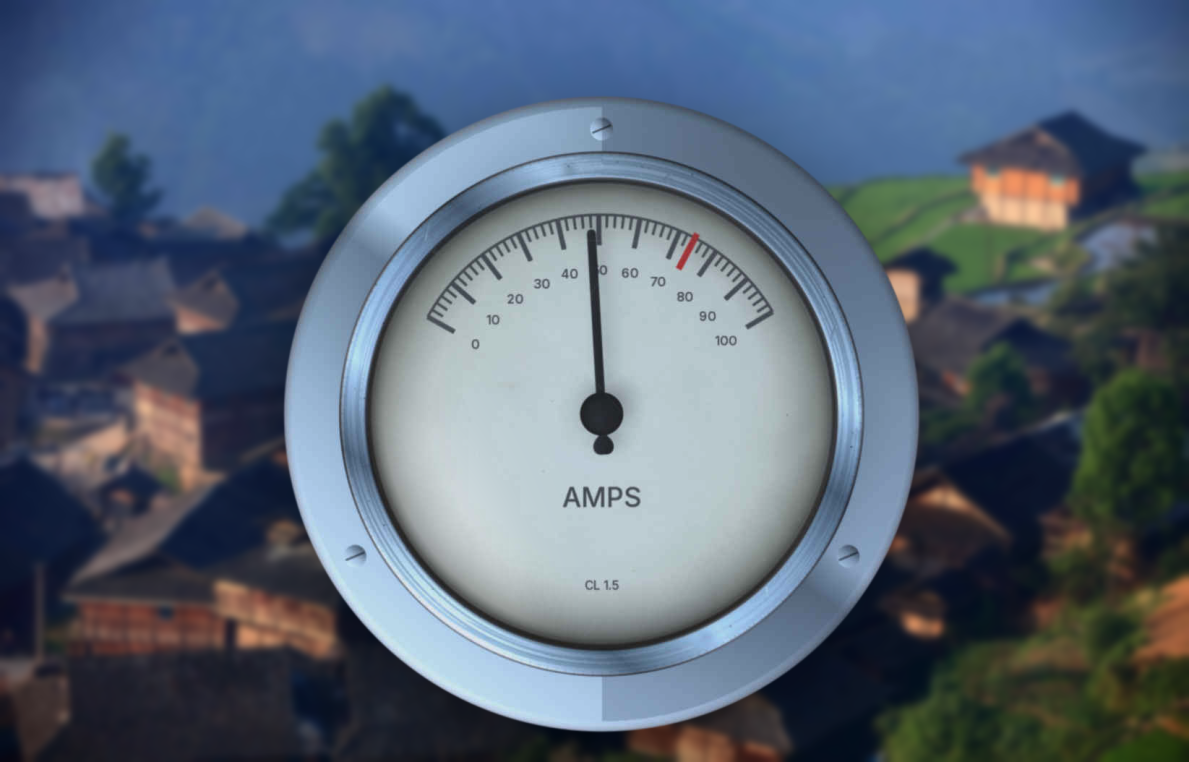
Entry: 48 (A)
